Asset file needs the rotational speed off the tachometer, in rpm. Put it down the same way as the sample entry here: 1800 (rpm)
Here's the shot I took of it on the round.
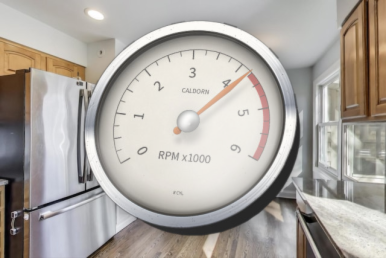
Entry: 4250 (rpm)
